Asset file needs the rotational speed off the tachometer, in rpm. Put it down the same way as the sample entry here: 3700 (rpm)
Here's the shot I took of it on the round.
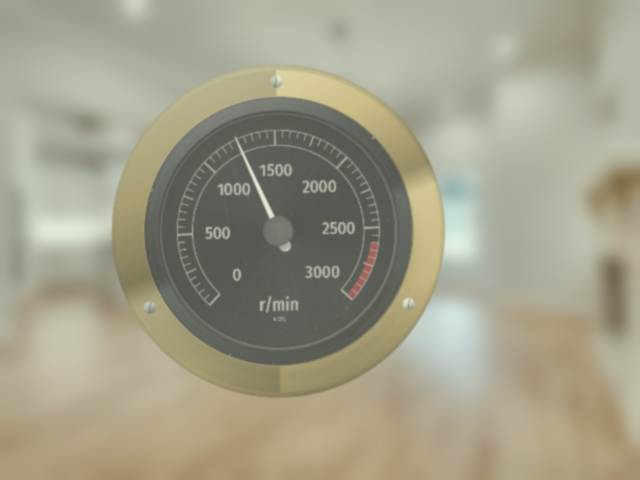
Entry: 1250 (rpm)
